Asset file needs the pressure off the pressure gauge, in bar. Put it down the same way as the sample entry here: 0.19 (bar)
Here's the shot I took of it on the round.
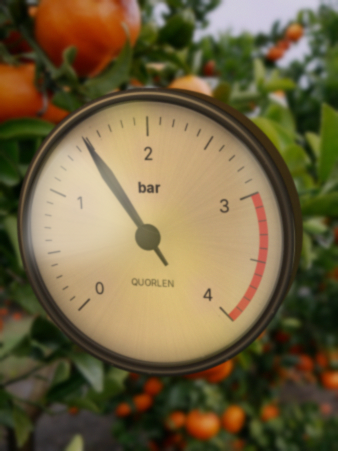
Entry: 1.5 (bar)
